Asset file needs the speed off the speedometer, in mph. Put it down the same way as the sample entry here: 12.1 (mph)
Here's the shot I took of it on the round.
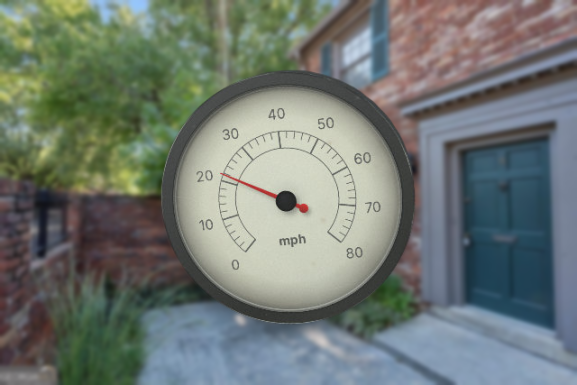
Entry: 22 (mph)
